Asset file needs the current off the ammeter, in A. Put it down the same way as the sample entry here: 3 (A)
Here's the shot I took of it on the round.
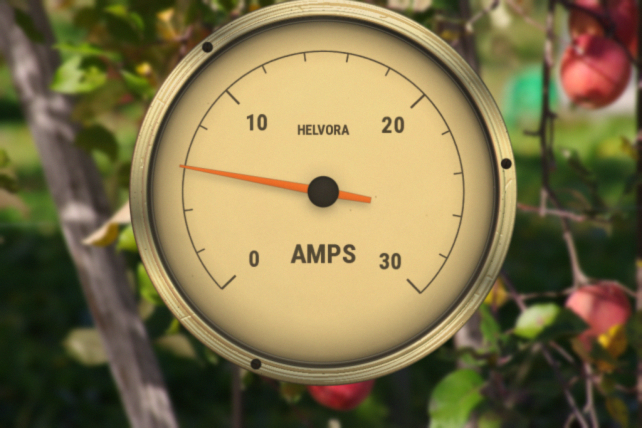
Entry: 6 (A)
